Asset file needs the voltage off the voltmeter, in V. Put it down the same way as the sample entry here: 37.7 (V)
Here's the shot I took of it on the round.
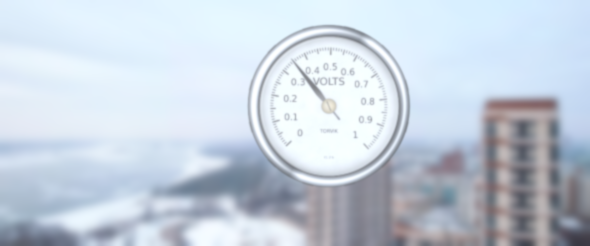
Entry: 0.35 (V)
